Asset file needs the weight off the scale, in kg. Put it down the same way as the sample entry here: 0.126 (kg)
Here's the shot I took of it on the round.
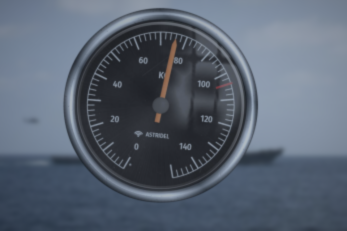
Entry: 76 (kg)
